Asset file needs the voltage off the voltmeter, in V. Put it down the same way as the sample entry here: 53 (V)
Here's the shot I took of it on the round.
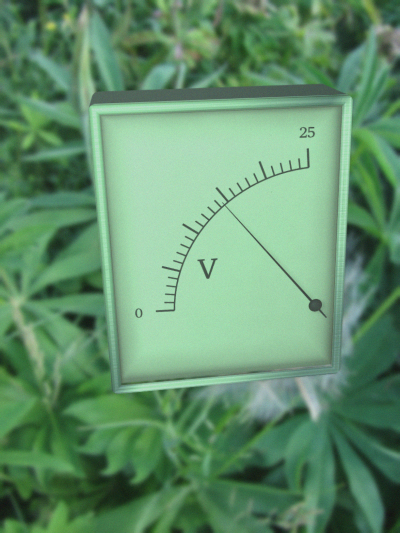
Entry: 14.5 (V)
